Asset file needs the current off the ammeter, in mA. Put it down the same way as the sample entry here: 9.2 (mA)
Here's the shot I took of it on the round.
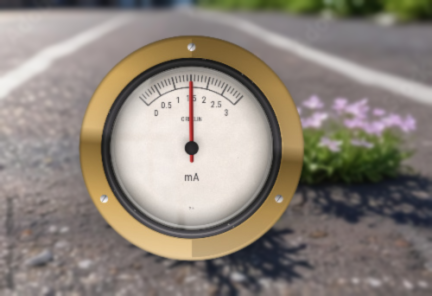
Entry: 1.5 (mA)
